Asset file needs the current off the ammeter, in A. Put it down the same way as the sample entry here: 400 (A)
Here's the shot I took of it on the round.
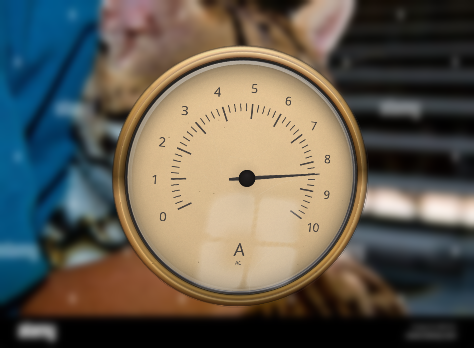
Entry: 8.4 (A)
